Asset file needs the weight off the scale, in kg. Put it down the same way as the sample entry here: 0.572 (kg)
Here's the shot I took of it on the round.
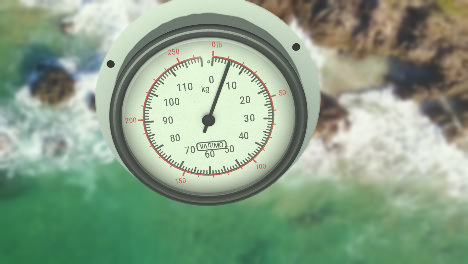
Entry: 5 (kg)
